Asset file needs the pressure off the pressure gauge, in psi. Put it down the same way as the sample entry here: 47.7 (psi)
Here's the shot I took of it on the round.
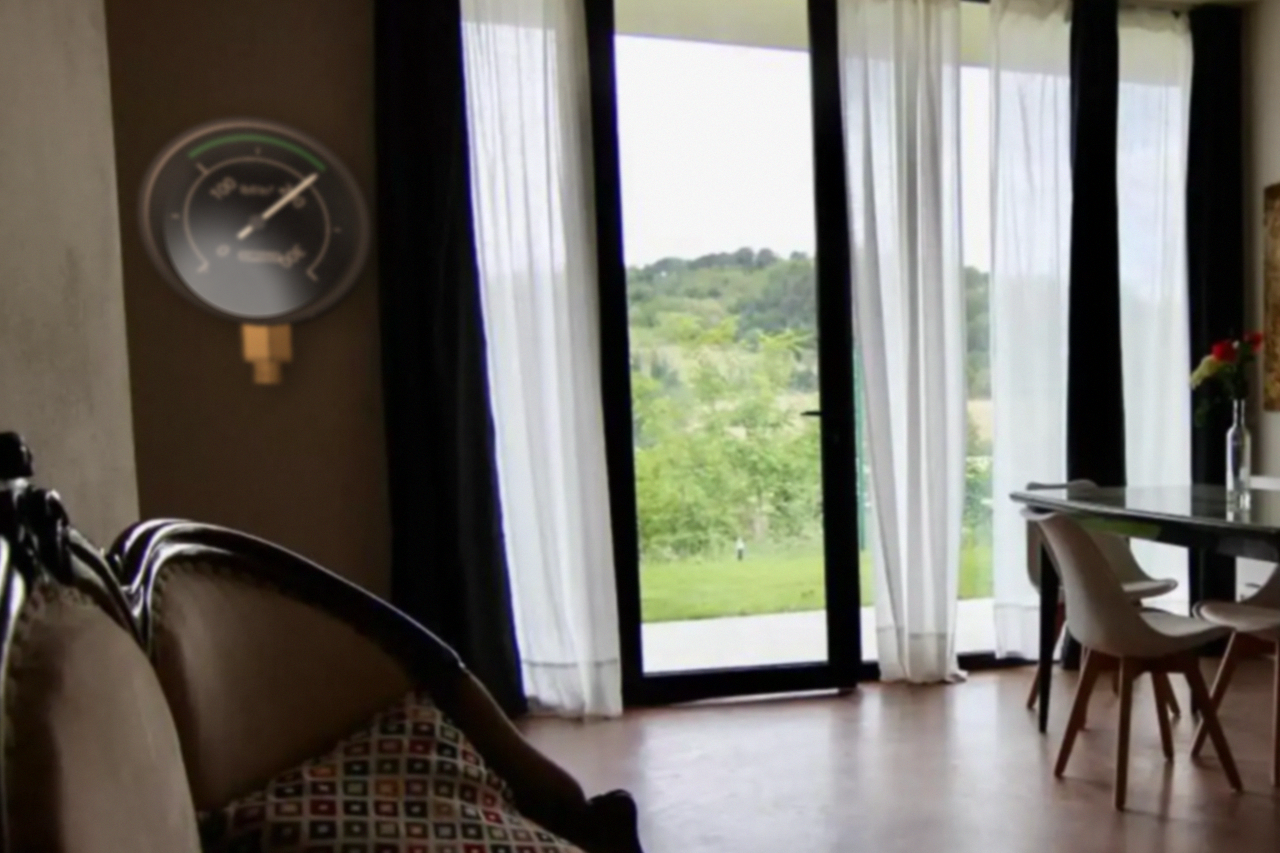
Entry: 200 (psi)
